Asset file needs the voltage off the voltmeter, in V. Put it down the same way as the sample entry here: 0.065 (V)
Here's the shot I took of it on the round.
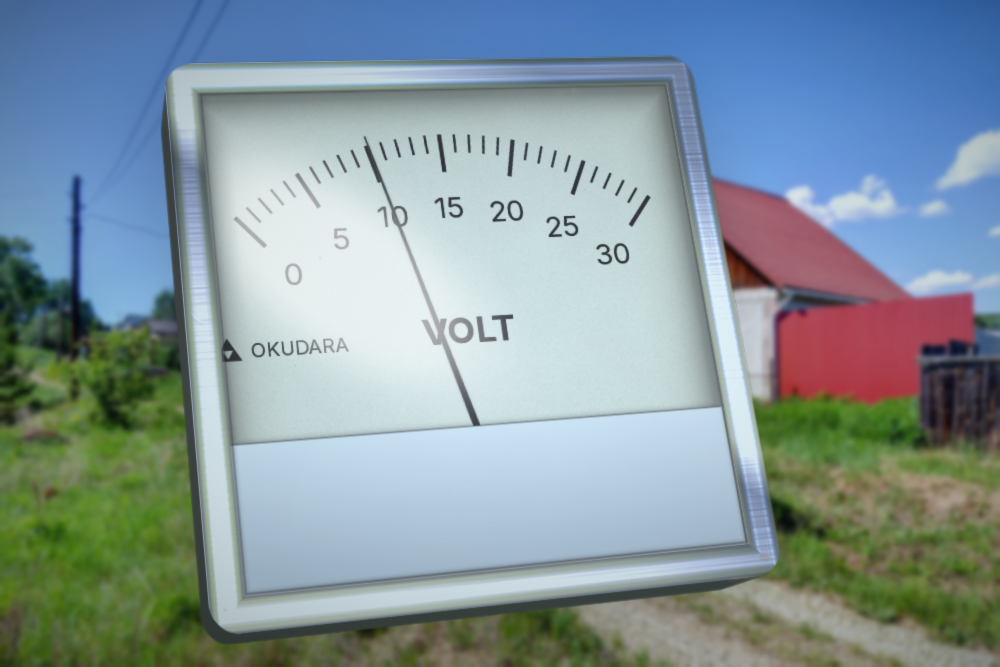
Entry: 10 (V)
